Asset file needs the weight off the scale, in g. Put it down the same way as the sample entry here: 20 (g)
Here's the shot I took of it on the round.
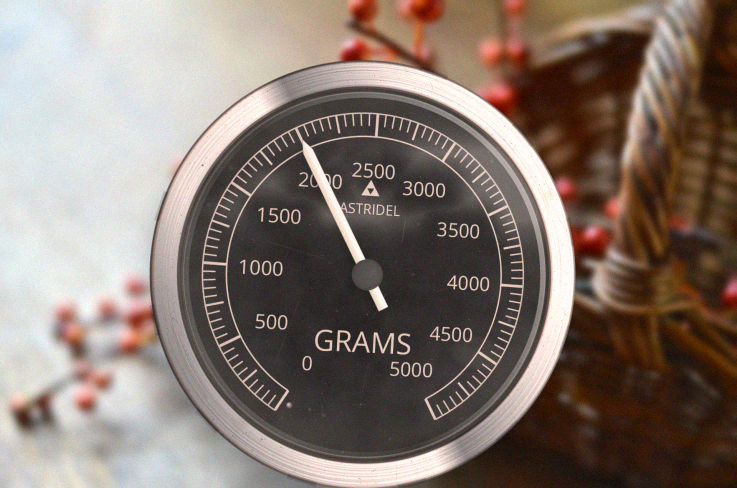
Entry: 2000 (g)
